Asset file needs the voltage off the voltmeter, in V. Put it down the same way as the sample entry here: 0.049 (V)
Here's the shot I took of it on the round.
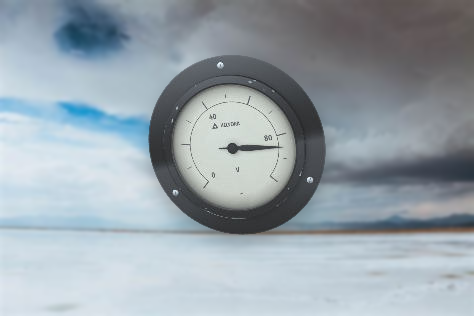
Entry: 85 (V)
